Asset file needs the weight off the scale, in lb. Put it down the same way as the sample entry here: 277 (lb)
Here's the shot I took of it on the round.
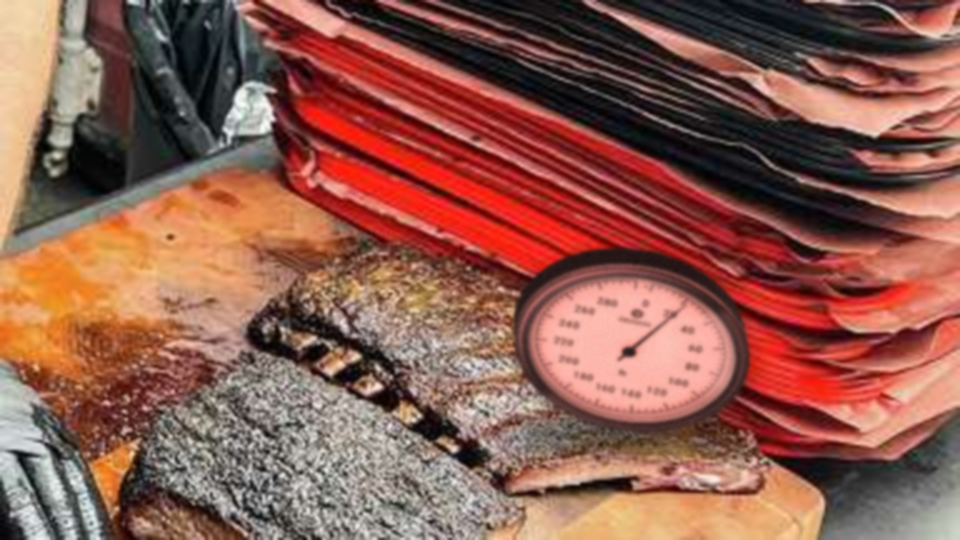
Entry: 20 (lb)
